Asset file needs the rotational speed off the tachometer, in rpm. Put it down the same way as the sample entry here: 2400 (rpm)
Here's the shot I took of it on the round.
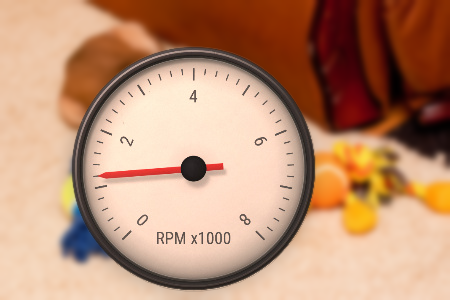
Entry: 1200 (rpm)
